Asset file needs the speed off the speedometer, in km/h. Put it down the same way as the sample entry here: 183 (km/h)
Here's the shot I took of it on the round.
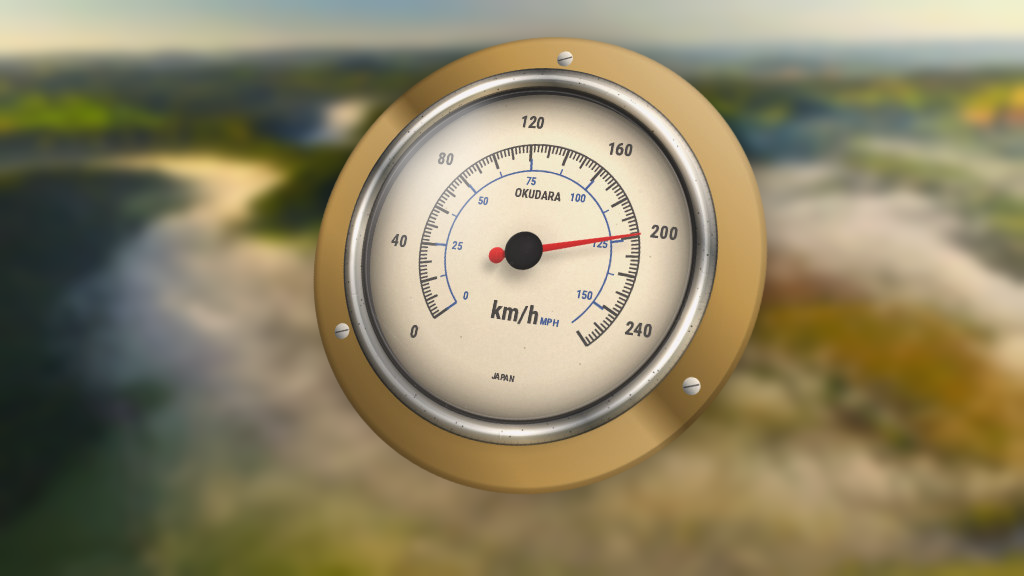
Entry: 200 (km/h)
